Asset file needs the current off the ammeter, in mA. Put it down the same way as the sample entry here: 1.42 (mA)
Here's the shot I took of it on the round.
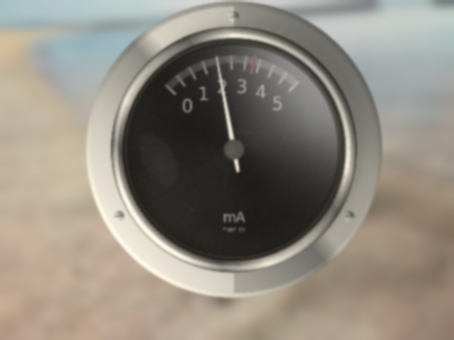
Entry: 2 (mA)
